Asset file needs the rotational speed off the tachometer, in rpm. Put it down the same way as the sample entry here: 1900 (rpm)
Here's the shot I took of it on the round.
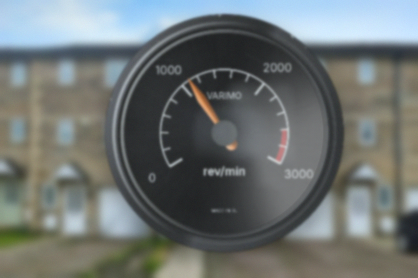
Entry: 1100 (rpm)
